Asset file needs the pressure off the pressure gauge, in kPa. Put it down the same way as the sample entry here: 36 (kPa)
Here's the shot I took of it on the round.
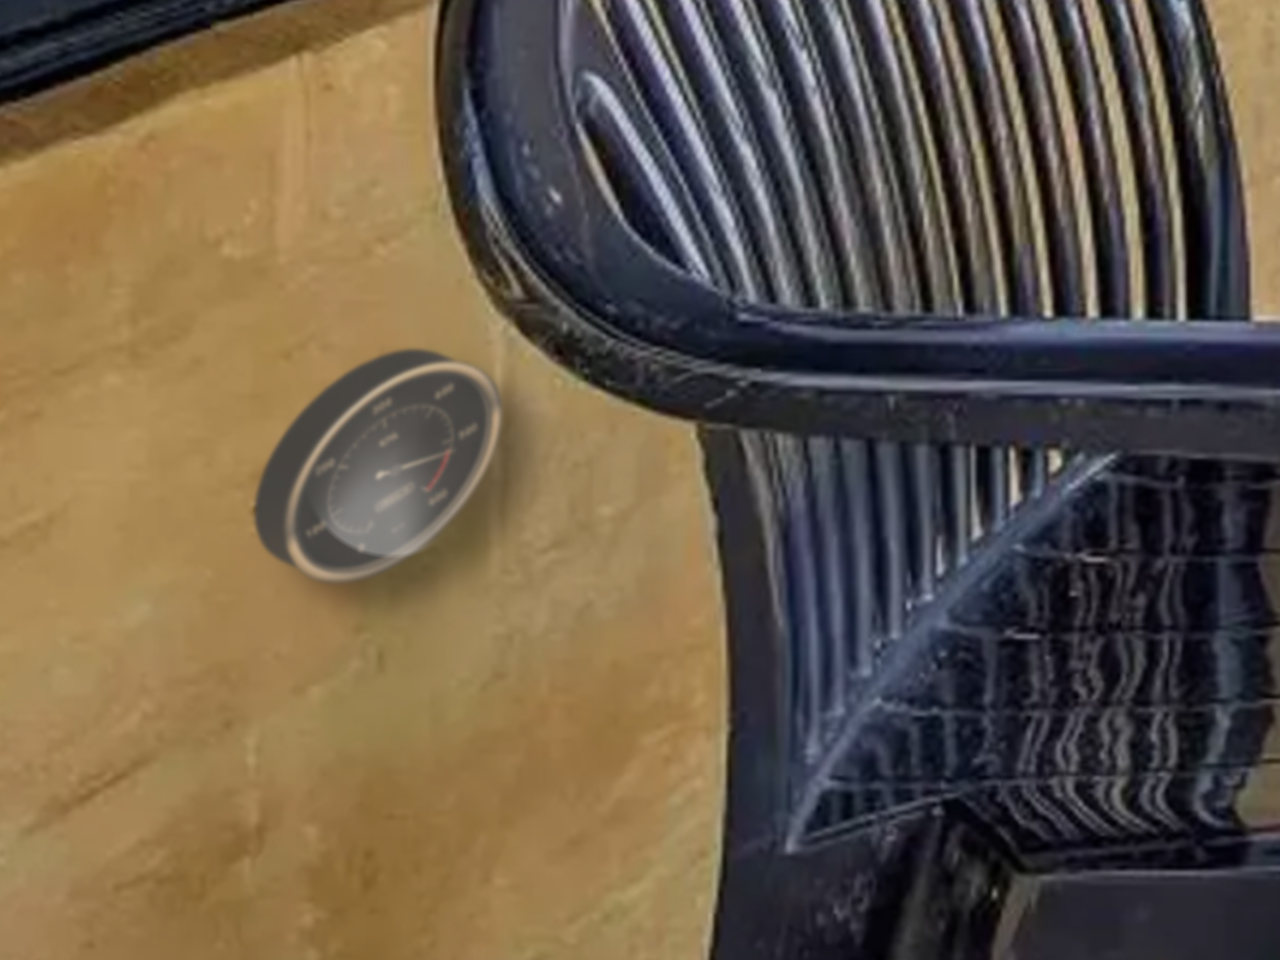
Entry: 520 (kPa)
